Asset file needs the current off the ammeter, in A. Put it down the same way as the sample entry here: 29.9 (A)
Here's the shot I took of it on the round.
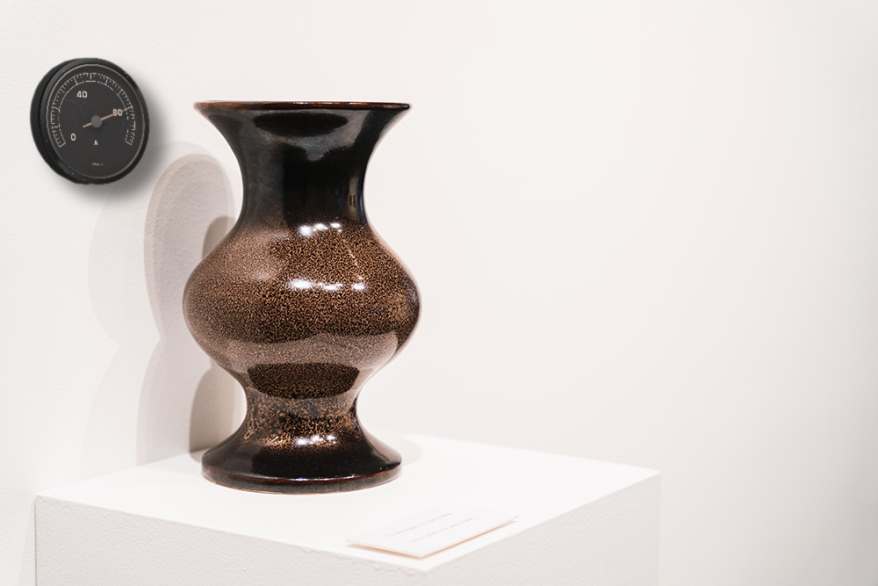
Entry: 80 (A)
